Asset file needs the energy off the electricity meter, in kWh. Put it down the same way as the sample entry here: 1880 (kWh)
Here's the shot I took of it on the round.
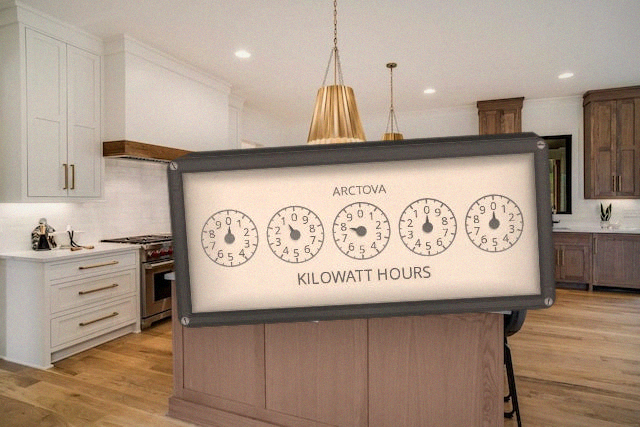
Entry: 800 (kWh)
